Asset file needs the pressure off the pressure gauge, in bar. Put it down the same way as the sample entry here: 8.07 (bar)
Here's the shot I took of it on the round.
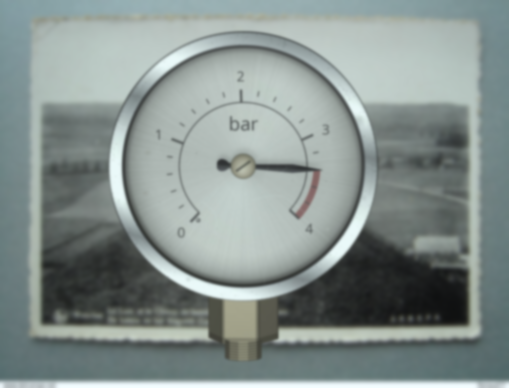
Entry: 3.4 (bar)
